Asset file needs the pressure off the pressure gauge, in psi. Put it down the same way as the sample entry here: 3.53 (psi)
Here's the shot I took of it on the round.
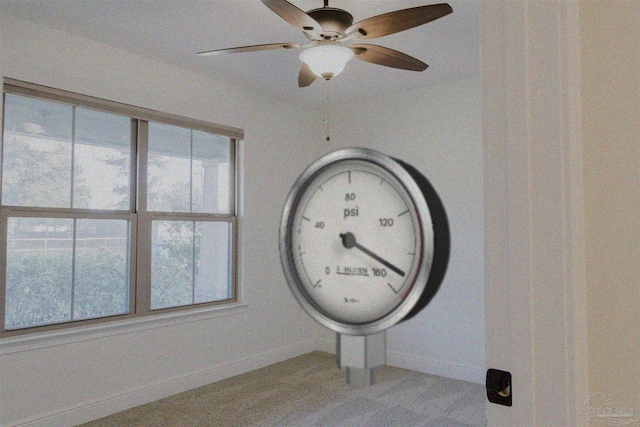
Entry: 150 (psi)
